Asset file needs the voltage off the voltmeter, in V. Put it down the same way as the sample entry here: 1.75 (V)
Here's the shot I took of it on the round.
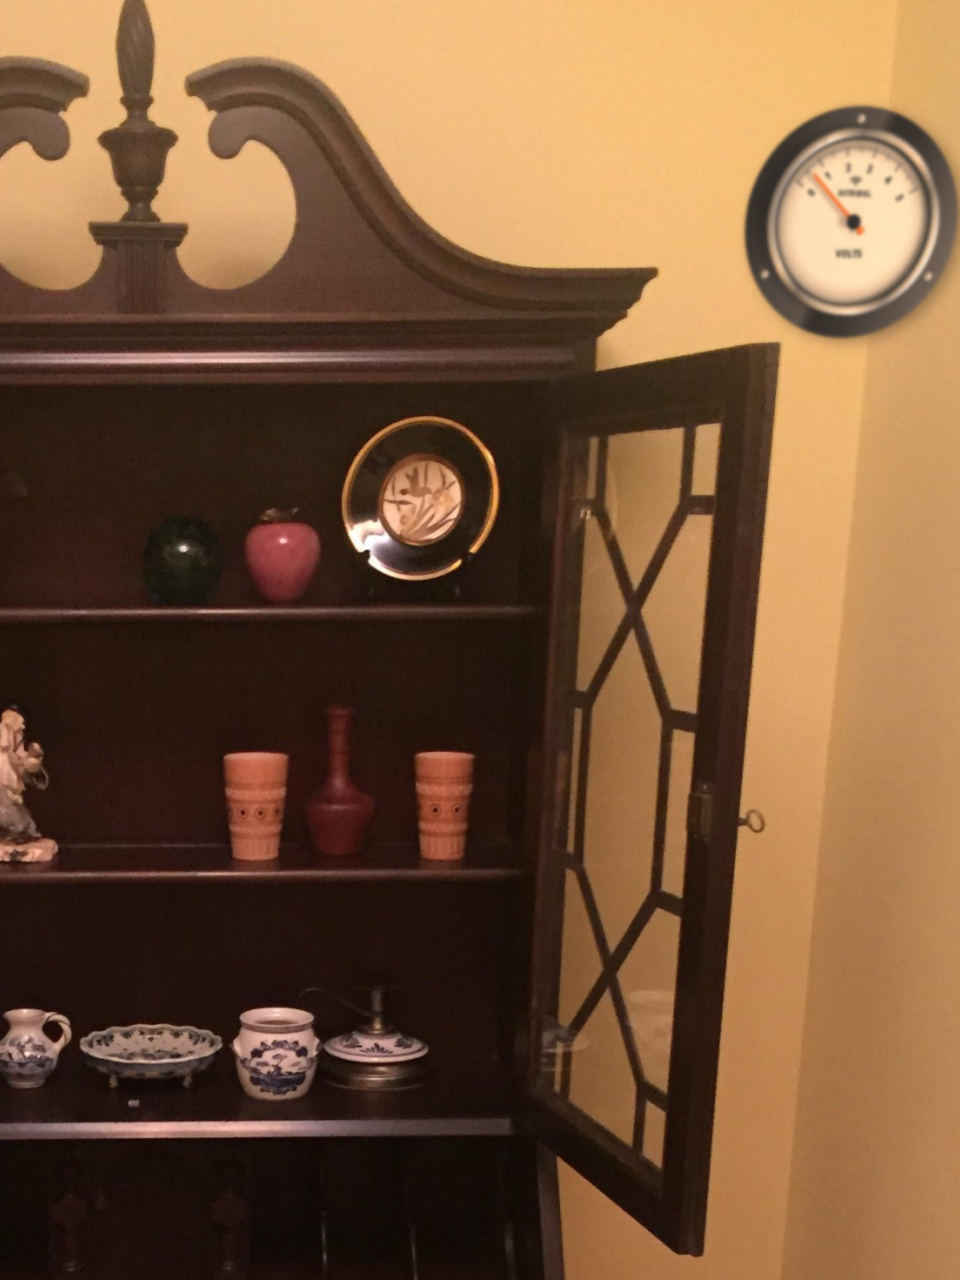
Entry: 0.5 (V)
